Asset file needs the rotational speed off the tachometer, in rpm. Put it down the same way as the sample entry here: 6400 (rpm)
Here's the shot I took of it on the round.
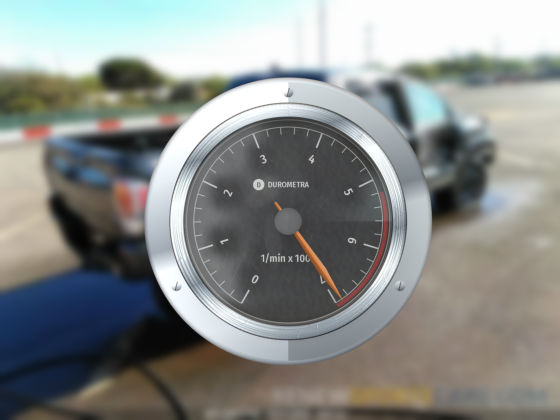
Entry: 6900 (rpm)
